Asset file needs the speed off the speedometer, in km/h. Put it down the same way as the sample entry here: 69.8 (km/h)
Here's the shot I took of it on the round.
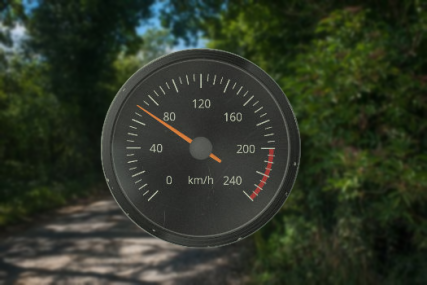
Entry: 70 (km/h)
